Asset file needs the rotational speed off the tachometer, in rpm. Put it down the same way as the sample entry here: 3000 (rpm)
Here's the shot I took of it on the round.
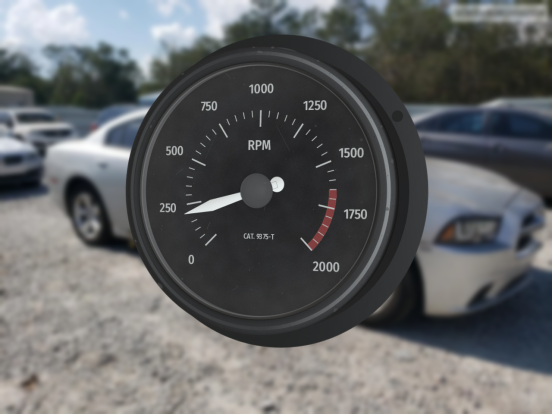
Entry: 200 (rpm)
